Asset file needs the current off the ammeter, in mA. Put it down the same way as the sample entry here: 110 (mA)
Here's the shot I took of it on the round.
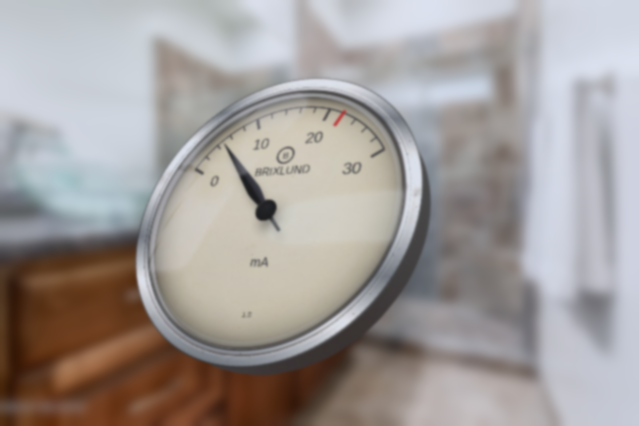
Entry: 5 (mA)
